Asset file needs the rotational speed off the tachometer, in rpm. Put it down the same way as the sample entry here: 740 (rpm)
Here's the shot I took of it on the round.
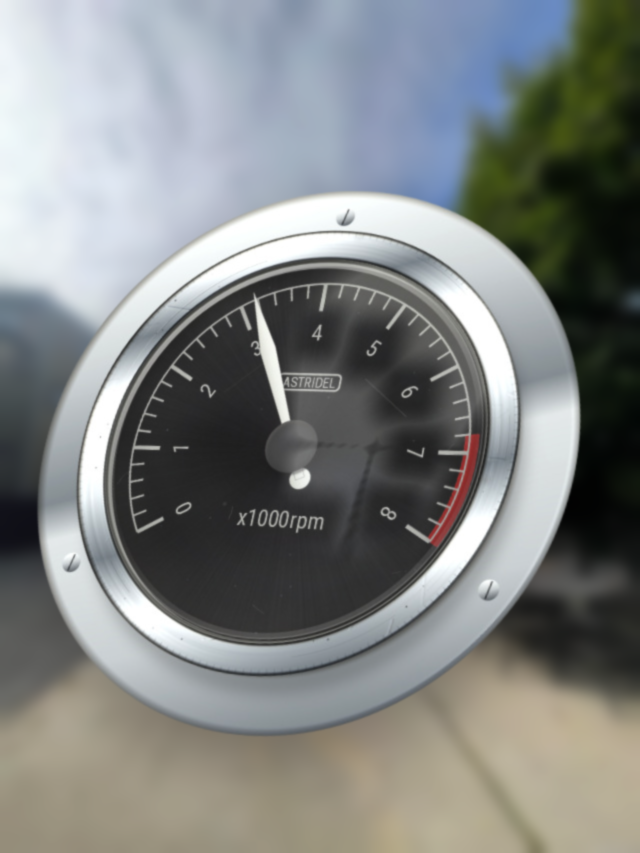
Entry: 3200 (rpm)
